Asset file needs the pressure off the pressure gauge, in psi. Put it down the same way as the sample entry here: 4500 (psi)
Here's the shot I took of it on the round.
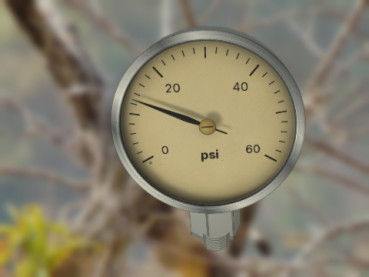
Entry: 13 (psi)
